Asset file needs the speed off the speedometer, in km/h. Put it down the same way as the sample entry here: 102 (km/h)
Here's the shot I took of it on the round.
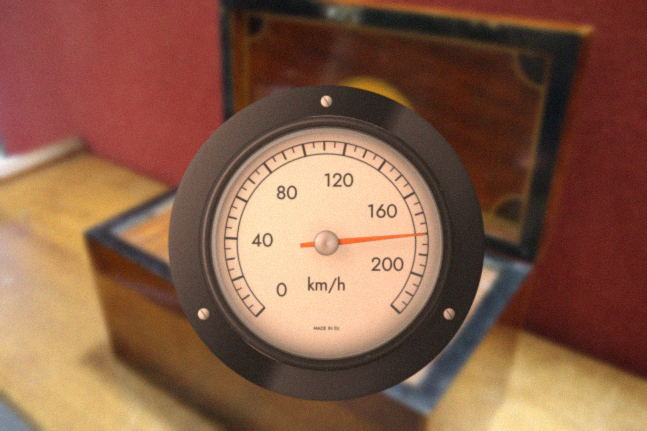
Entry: 180 (km/h)
